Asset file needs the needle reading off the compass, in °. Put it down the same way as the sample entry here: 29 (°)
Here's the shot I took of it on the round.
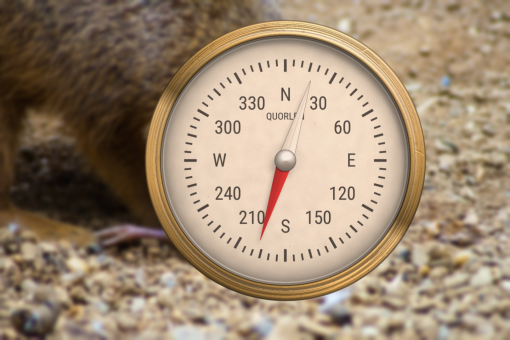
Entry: 197.5 (°)
